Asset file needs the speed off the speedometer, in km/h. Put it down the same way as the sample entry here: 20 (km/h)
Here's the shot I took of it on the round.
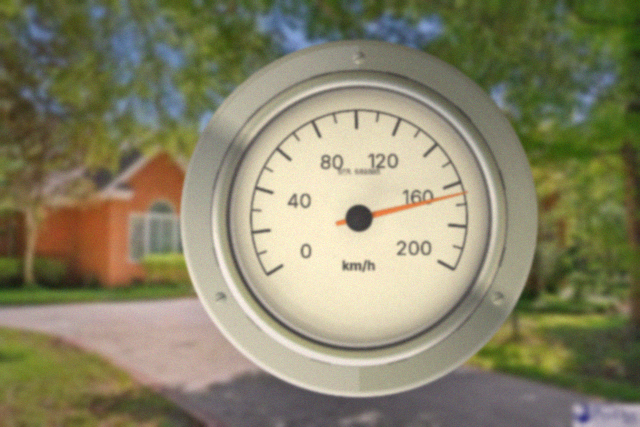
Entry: 165 (km/h)
